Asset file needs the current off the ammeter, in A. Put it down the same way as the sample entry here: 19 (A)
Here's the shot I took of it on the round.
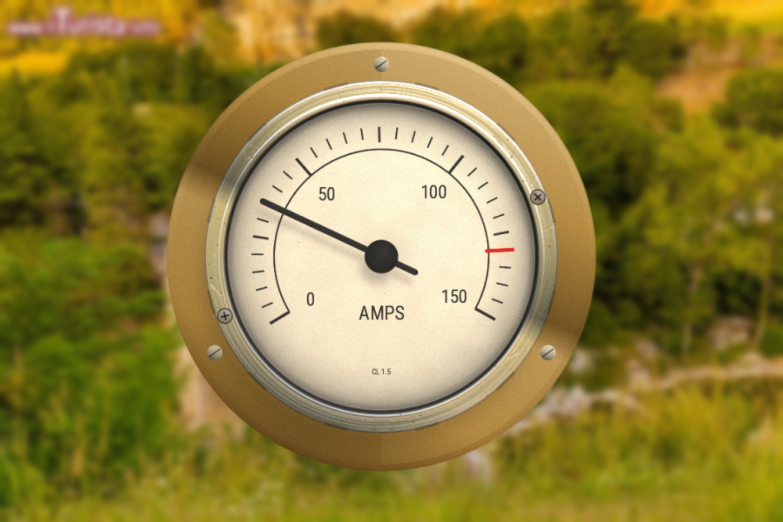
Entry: 35 (A)
